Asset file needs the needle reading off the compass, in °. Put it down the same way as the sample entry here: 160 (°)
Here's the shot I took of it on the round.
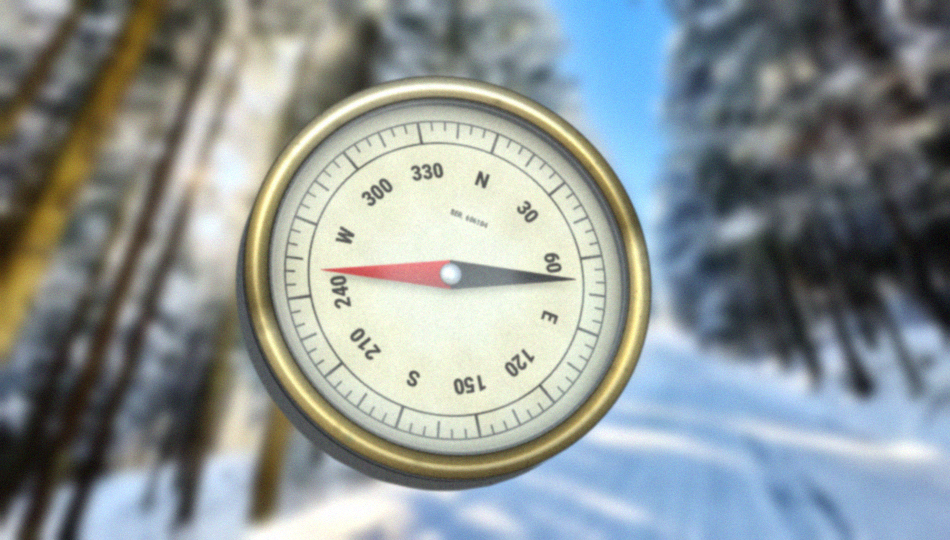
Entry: 250 (°)
